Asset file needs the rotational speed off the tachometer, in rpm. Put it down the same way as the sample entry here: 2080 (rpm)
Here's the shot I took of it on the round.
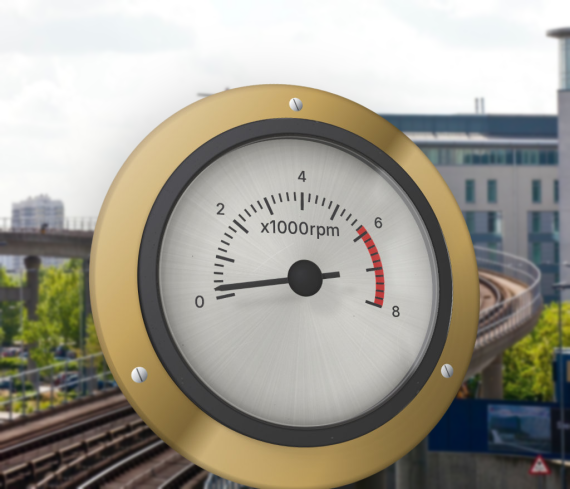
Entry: 200 (rpm)
